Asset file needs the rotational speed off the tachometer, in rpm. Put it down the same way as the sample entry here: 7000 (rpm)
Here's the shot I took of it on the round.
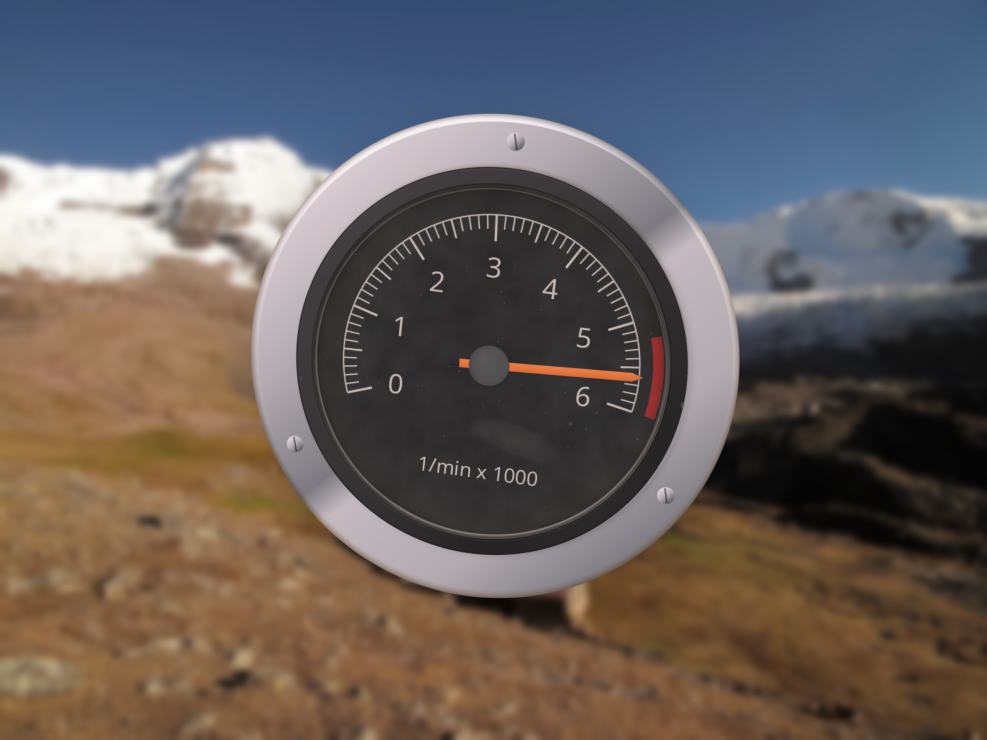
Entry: 5600 (rpm)
